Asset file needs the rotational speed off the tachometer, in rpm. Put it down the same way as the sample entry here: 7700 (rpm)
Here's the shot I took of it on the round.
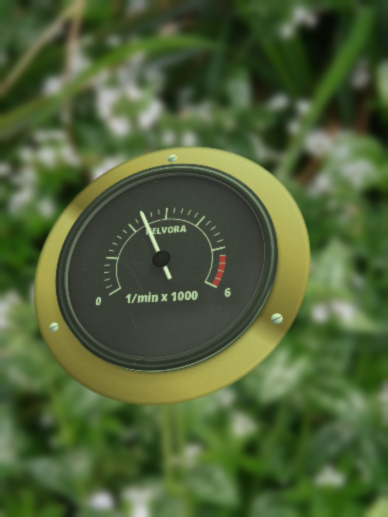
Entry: 2400 (rpm)
